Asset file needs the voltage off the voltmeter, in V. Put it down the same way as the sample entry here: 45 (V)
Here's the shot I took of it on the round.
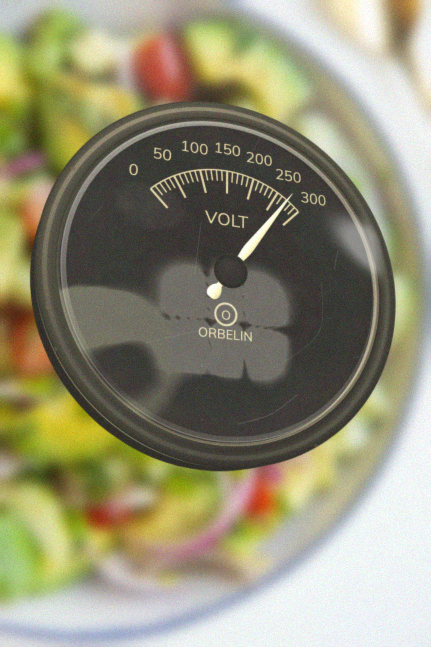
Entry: 270 (V)
